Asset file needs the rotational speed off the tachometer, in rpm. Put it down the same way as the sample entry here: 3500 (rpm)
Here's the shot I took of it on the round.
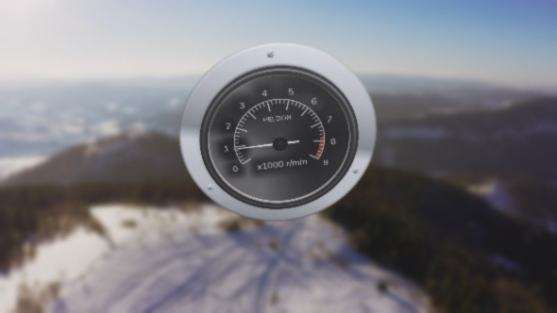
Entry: 1000 (rpm)
